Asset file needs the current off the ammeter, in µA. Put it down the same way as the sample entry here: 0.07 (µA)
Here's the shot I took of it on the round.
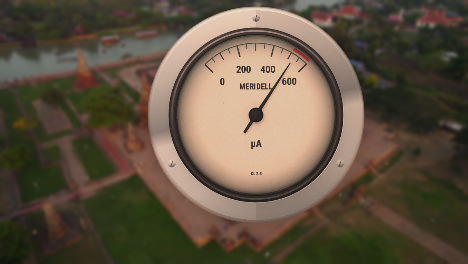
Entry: 525 (µA)
